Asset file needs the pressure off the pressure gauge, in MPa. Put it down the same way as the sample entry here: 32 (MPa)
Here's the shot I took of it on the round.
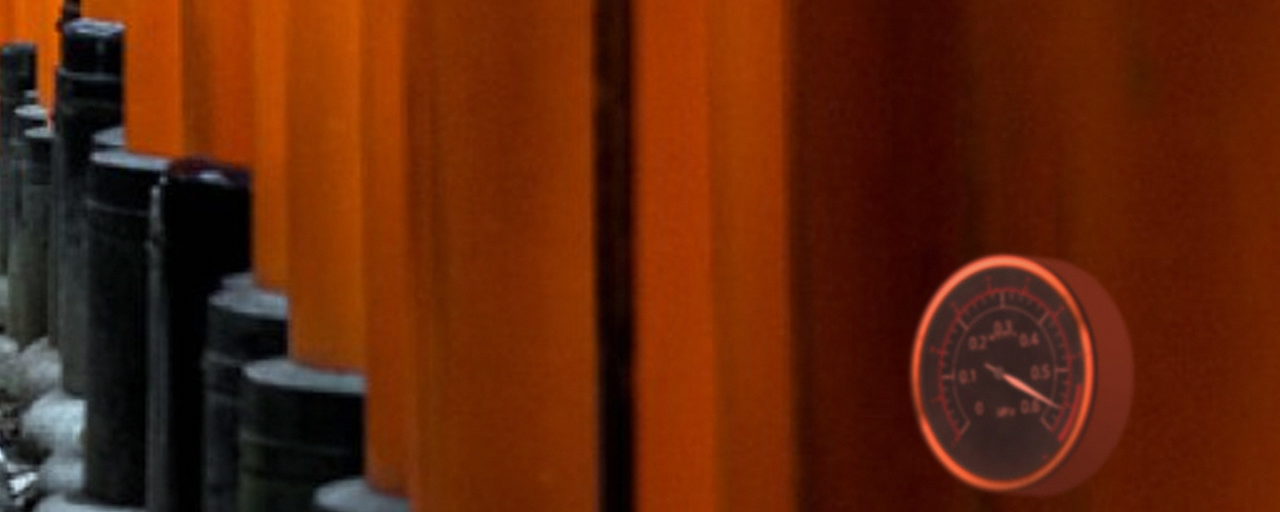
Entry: 0.56 (MPa)
